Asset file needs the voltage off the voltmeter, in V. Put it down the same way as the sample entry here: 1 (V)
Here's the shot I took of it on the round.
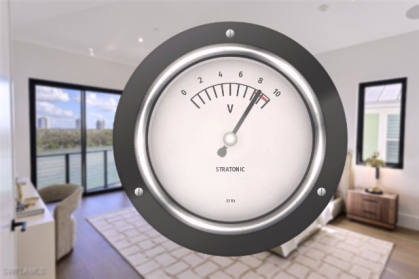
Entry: 8.5 (V)
